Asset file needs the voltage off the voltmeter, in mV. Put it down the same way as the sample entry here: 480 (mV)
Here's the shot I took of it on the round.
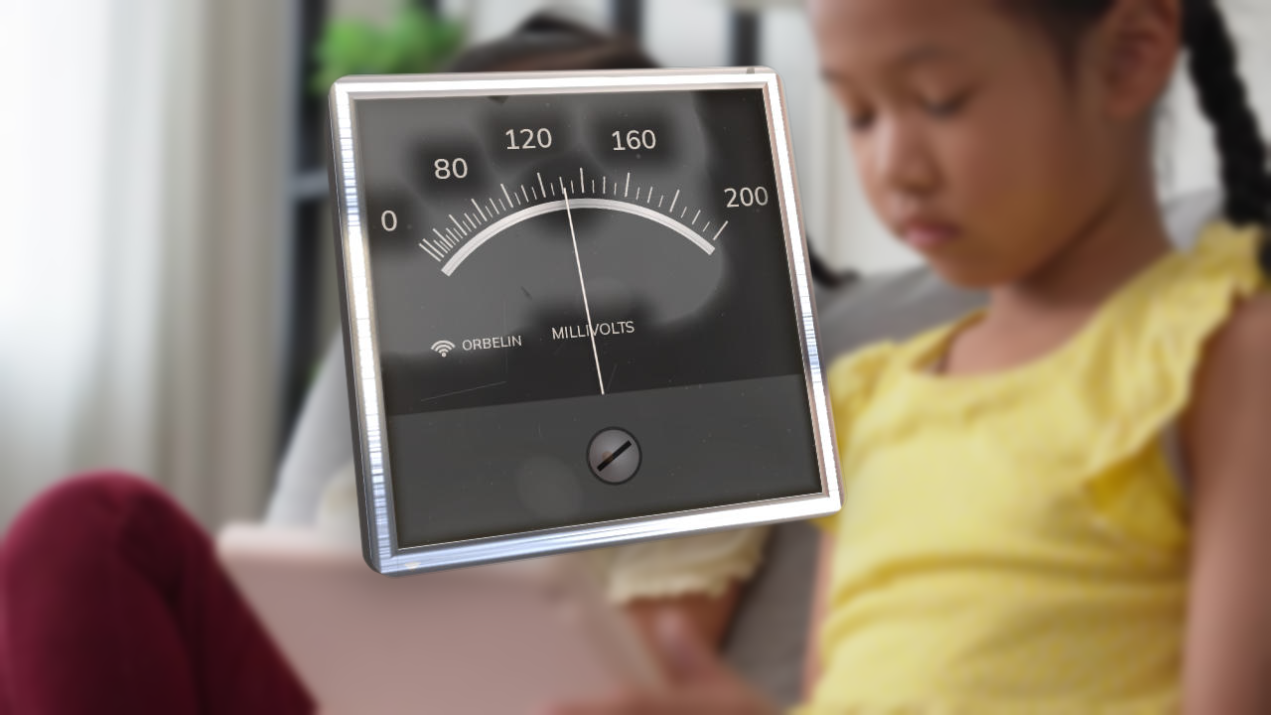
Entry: 130 (mV)
